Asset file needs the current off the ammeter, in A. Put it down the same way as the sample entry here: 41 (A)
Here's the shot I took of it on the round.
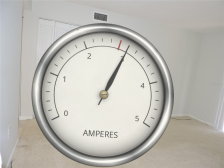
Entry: 3 (A)
